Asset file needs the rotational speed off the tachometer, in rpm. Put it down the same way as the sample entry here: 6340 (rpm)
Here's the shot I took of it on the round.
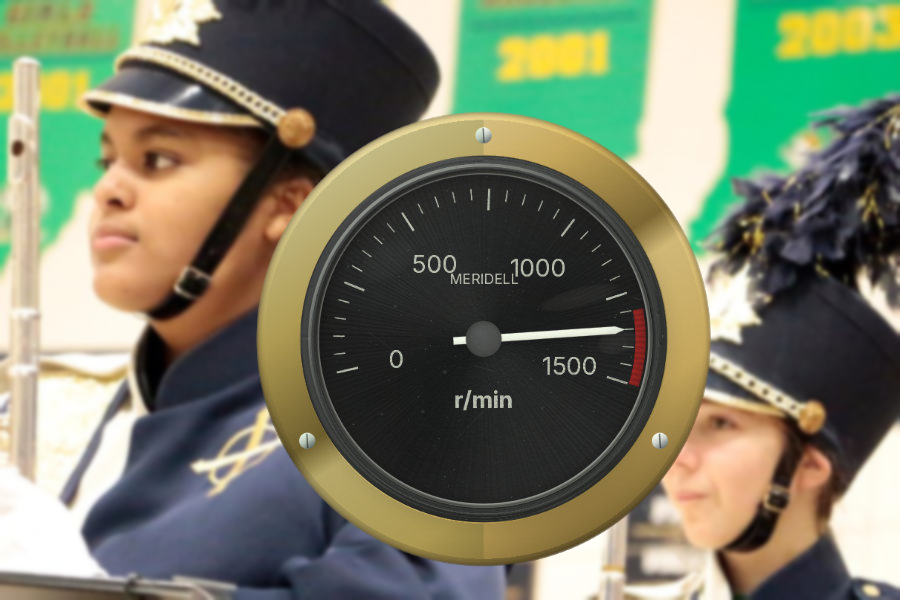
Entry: 1350 (rpm)
